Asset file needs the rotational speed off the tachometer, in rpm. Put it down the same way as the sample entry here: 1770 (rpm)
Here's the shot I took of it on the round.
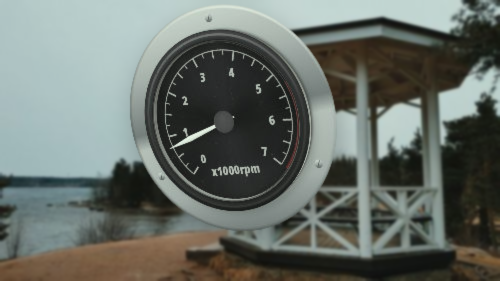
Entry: 750 (rpm)
